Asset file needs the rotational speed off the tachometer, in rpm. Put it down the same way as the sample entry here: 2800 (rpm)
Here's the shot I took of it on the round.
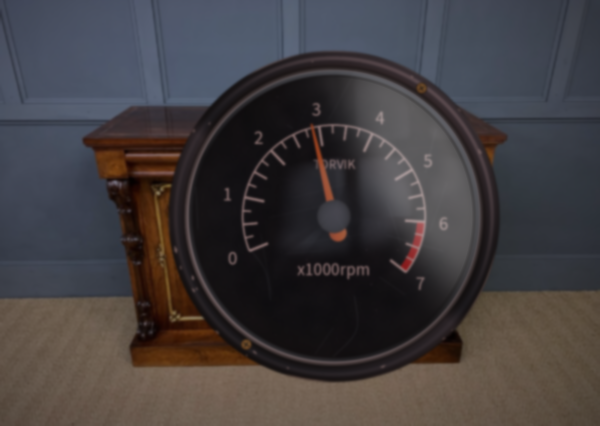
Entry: 2875 (rpm)
